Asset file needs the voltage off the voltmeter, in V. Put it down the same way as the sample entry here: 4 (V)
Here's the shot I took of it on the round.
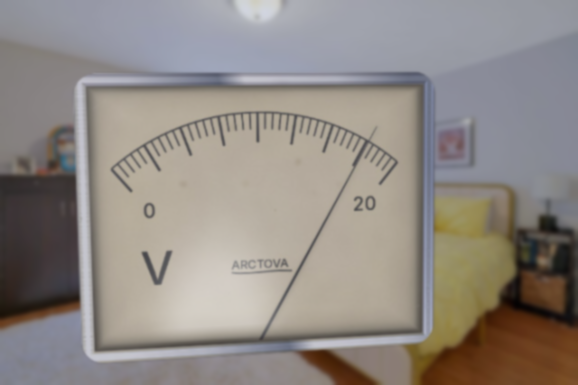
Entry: 17.5 (V)
